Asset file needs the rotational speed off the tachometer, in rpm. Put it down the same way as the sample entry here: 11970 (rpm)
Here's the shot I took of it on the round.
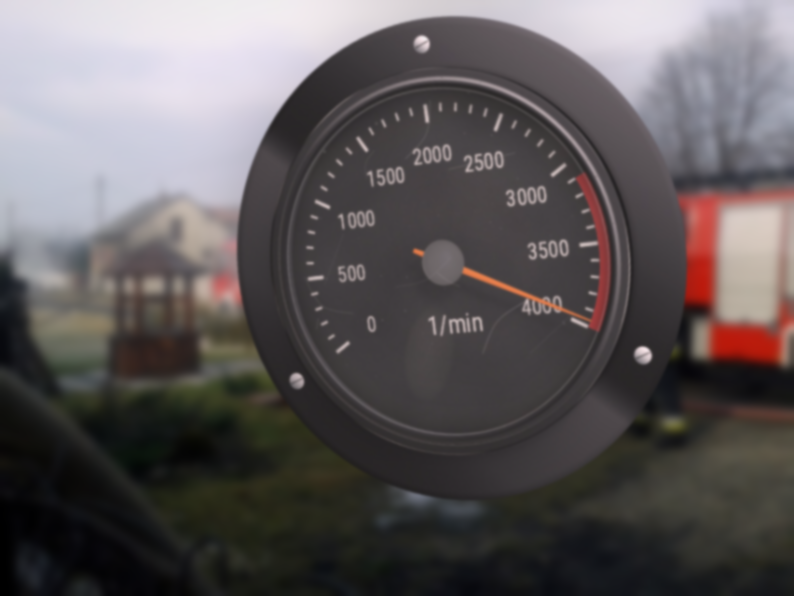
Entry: 3950 (rpm)
